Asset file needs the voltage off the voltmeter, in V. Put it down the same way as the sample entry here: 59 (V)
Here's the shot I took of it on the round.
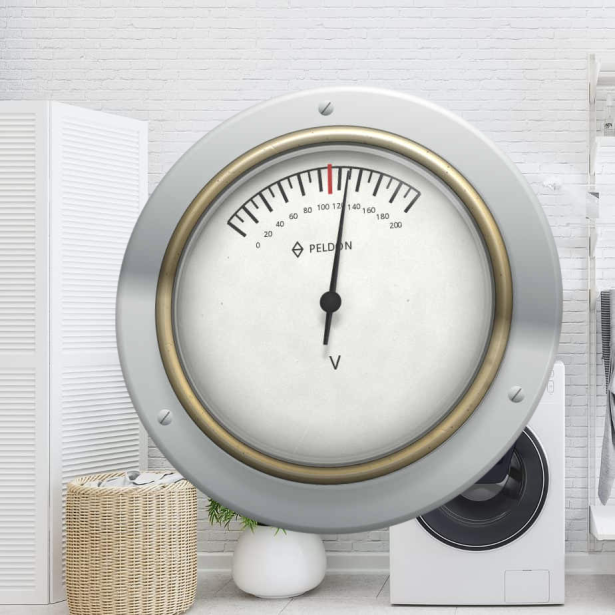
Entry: 130 (V)
